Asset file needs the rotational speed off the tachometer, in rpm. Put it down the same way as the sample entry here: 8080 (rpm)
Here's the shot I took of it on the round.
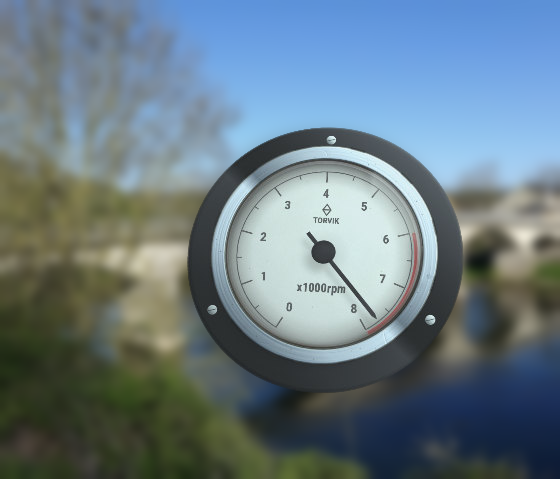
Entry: 7750 (rpm)
